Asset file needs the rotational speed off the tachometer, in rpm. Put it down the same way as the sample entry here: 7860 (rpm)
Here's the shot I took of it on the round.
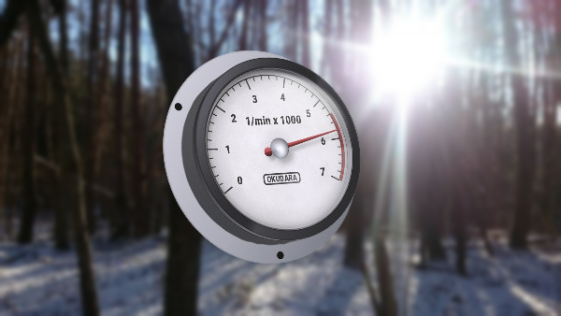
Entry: 5800 (rpm)
